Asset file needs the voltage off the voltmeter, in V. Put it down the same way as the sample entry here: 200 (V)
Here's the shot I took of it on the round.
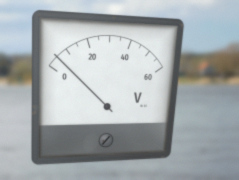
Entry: 5 (V)
